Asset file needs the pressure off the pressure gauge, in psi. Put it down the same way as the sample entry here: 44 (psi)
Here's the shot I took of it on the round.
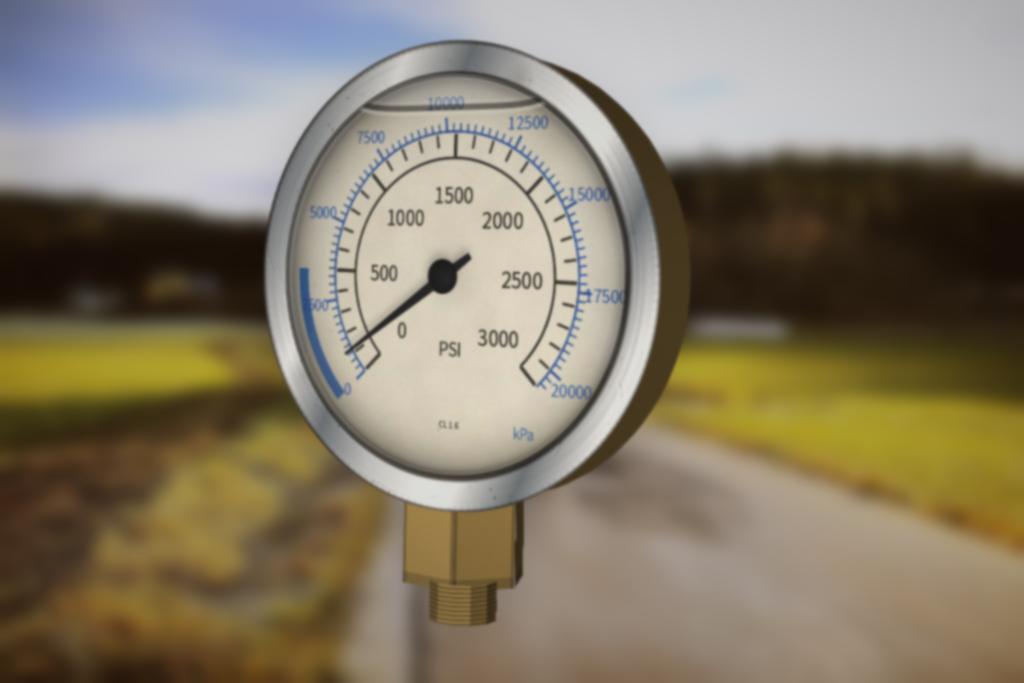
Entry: 100 (psi)
